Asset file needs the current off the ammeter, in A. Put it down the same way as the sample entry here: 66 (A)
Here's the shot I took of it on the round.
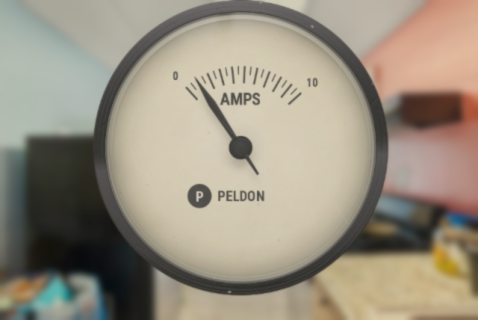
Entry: 1 (A)
